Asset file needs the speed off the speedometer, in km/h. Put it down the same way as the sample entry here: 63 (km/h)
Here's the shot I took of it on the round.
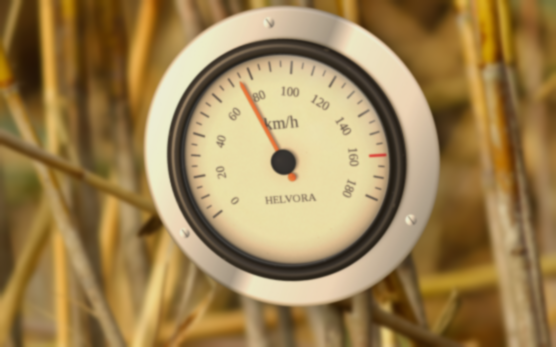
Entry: 75 (km/h)
